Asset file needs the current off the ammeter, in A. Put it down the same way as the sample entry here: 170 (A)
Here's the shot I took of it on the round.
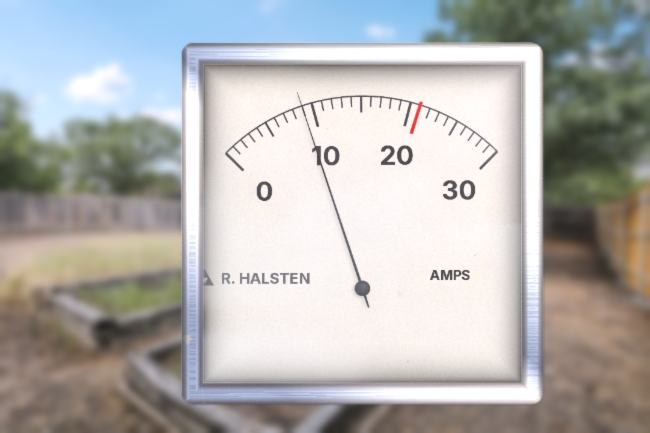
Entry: 9 (A)
